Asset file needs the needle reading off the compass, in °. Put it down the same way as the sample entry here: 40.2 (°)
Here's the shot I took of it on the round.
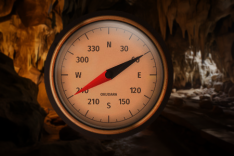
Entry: 240 (°)
